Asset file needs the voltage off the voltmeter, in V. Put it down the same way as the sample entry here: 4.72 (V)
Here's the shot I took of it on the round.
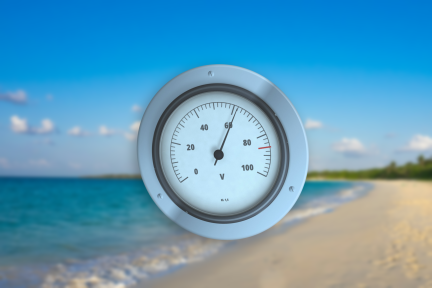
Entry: 62 (V)
